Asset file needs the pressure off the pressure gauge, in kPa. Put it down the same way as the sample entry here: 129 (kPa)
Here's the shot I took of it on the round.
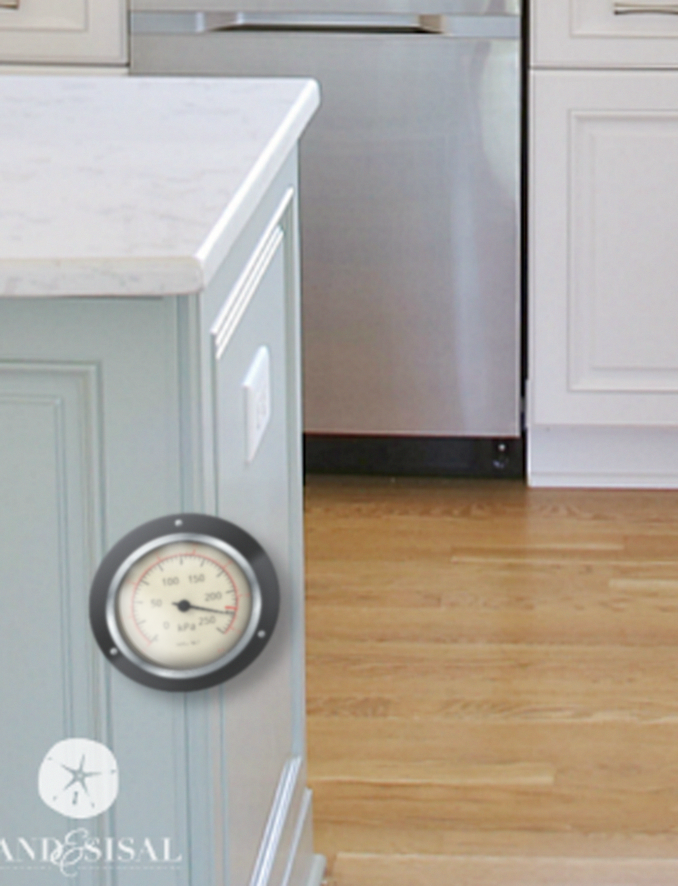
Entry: 225 (kPa)
